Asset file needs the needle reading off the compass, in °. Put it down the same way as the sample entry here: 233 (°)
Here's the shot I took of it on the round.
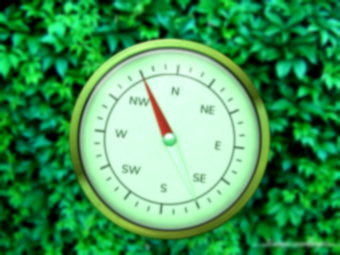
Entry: 330 (°)
